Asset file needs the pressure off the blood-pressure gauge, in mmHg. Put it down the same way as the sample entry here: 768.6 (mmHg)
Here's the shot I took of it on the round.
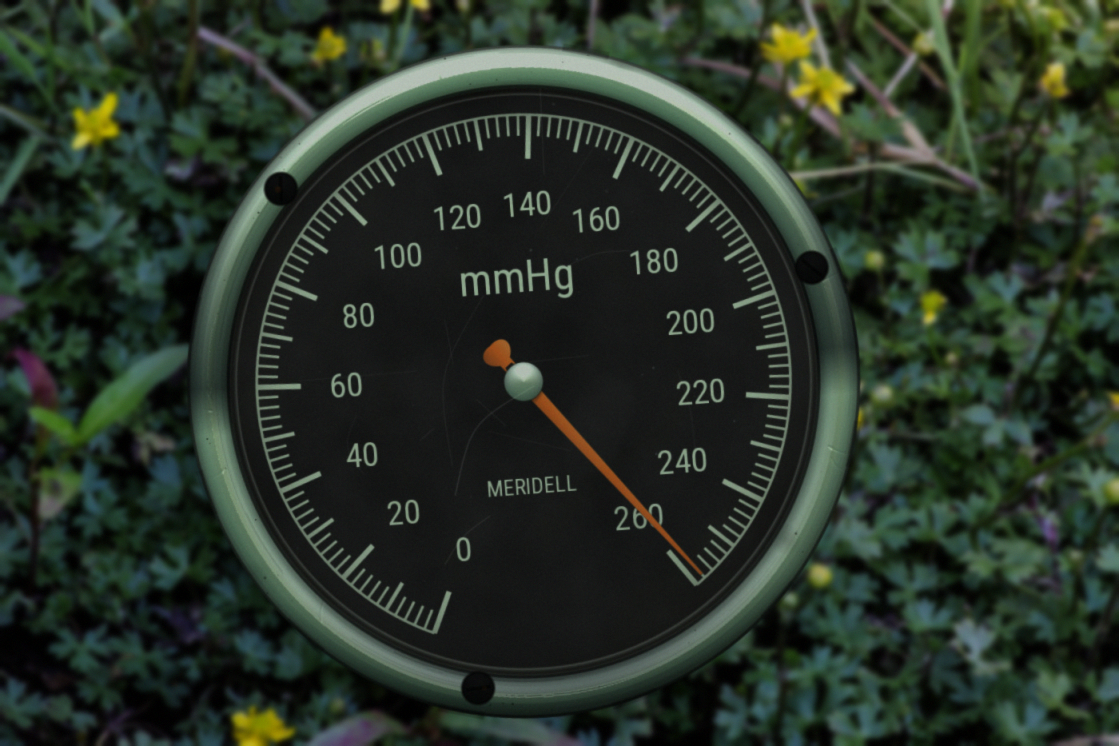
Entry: 258 (mmHg)
